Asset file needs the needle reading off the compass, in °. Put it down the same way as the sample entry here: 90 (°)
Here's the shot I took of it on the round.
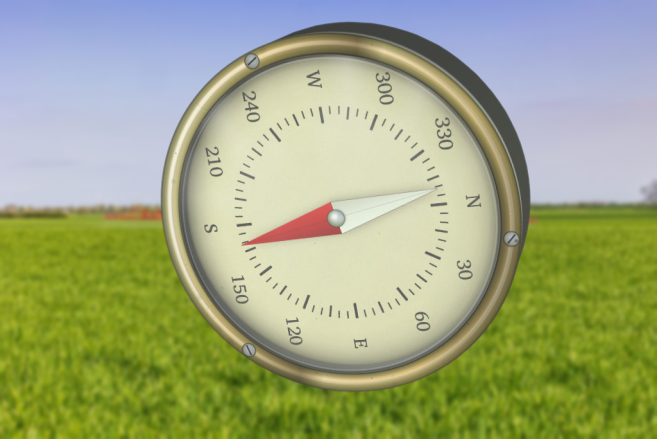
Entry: 170 (°)
